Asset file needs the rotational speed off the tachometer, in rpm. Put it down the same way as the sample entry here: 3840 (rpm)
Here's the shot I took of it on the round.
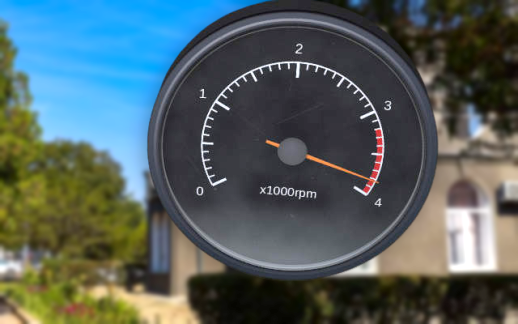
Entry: 3800 (rpm)
